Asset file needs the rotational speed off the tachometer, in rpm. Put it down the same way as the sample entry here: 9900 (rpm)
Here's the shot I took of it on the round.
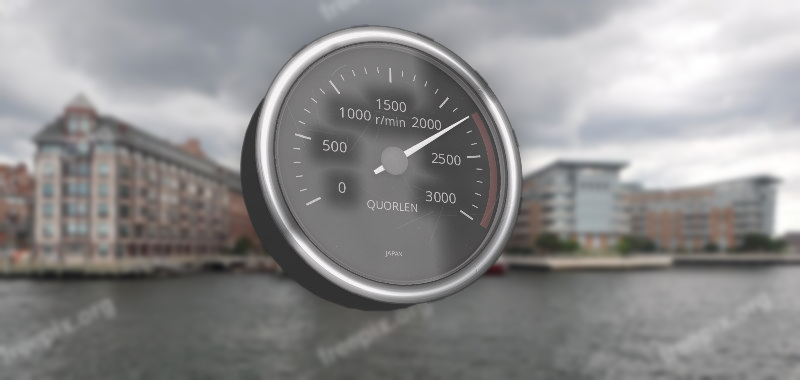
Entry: 2200 (rpm)
